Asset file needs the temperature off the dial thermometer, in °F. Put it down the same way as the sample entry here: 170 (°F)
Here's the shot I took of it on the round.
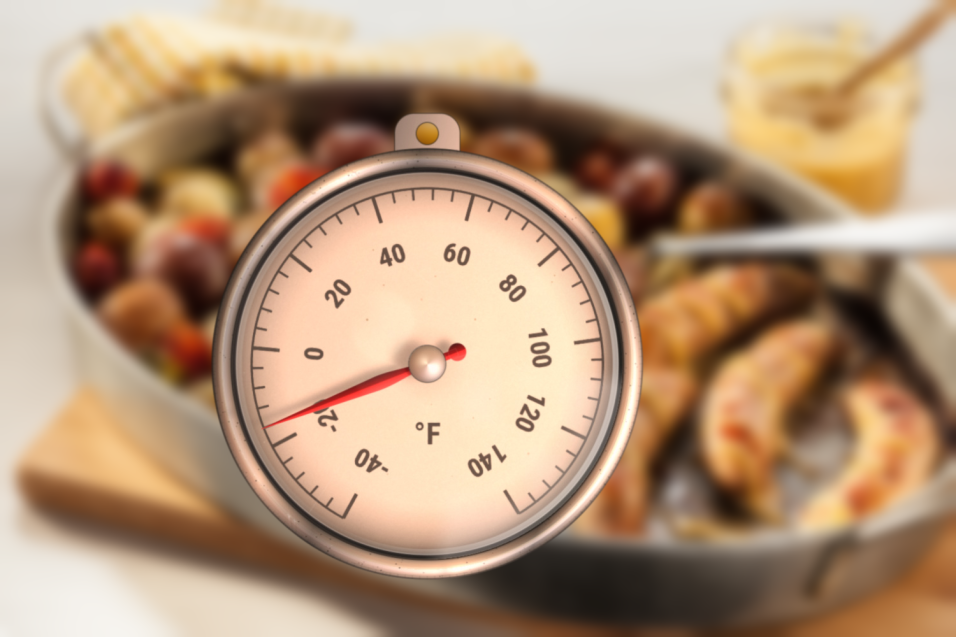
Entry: -16 (°F)
